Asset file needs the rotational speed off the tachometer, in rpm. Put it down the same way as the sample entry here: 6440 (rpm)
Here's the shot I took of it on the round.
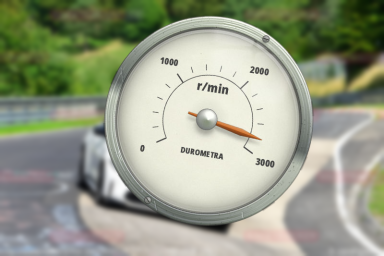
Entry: 2800 (rpm)
